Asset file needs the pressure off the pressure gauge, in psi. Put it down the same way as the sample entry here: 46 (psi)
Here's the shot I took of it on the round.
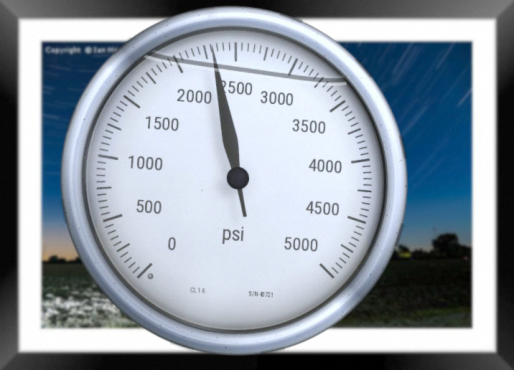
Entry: 2300 (psi)
